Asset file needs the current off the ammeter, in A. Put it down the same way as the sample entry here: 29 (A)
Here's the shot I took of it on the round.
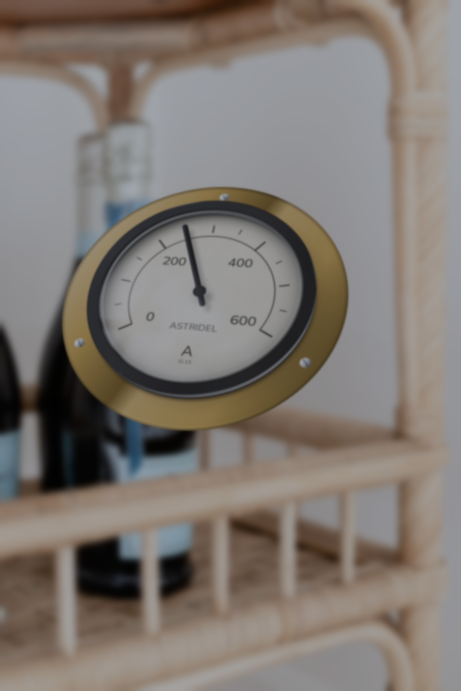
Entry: 250 (A)
